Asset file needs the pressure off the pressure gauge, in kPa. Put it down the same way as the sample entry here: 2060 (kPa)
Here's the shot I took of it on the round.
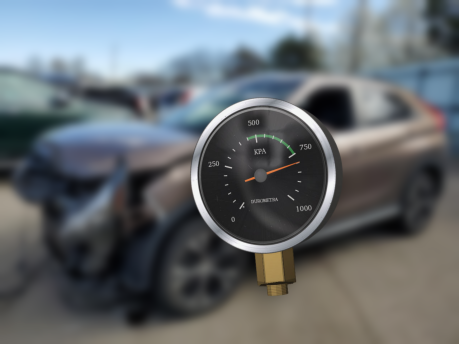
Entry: 800 (kPa)
